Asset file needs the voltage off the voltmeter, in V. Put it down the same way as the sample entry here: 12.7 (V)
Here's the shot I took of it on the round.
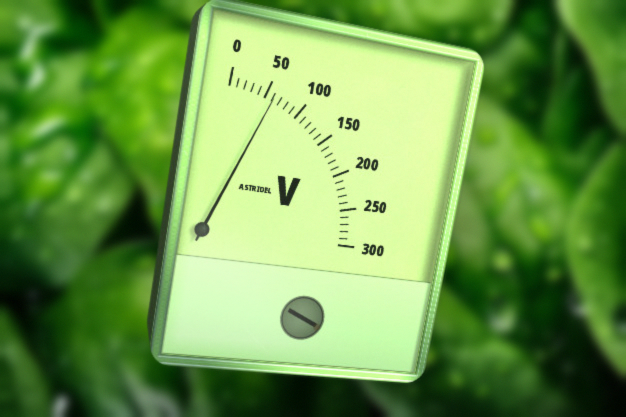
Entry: 60 (V)
